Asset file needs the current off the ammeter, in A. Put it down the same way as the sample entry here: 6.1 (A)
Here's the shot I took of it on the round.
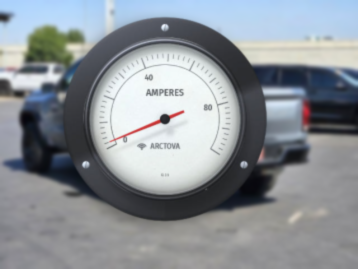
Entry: 2 (A)
